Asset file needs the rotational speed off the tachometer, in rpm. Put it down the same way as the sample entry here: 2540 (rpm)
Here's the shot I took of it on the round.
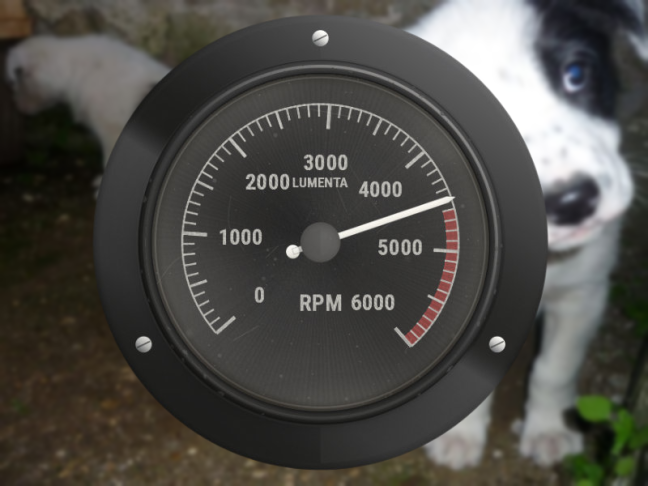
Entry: 4500 (rpm)
